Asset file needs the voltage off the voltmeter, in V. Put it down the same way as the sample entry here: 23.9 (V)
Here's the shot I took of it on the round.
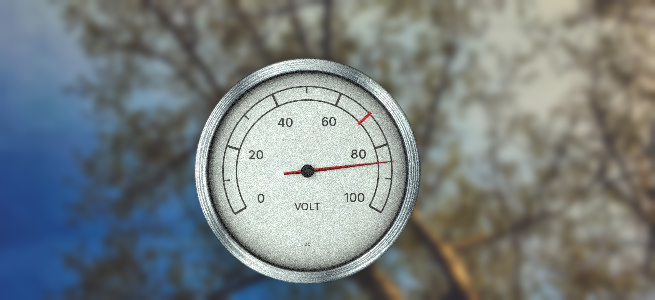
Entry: 85 (V)
